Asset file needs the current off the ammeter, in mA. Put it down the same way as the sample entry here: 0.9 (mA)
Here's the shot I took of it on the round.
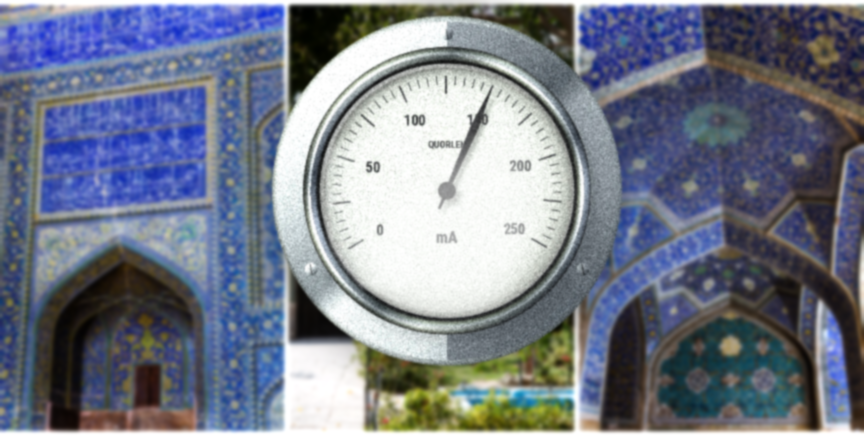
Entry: 150 (mA)
